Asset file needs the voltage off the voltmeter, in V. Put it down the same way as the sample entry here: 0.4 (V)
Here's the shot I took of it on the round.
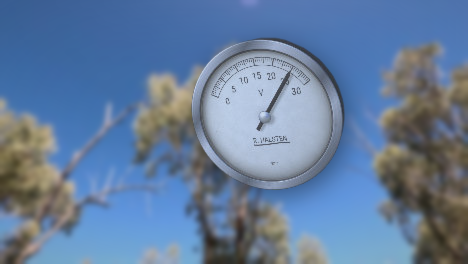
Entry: 25 (V)
